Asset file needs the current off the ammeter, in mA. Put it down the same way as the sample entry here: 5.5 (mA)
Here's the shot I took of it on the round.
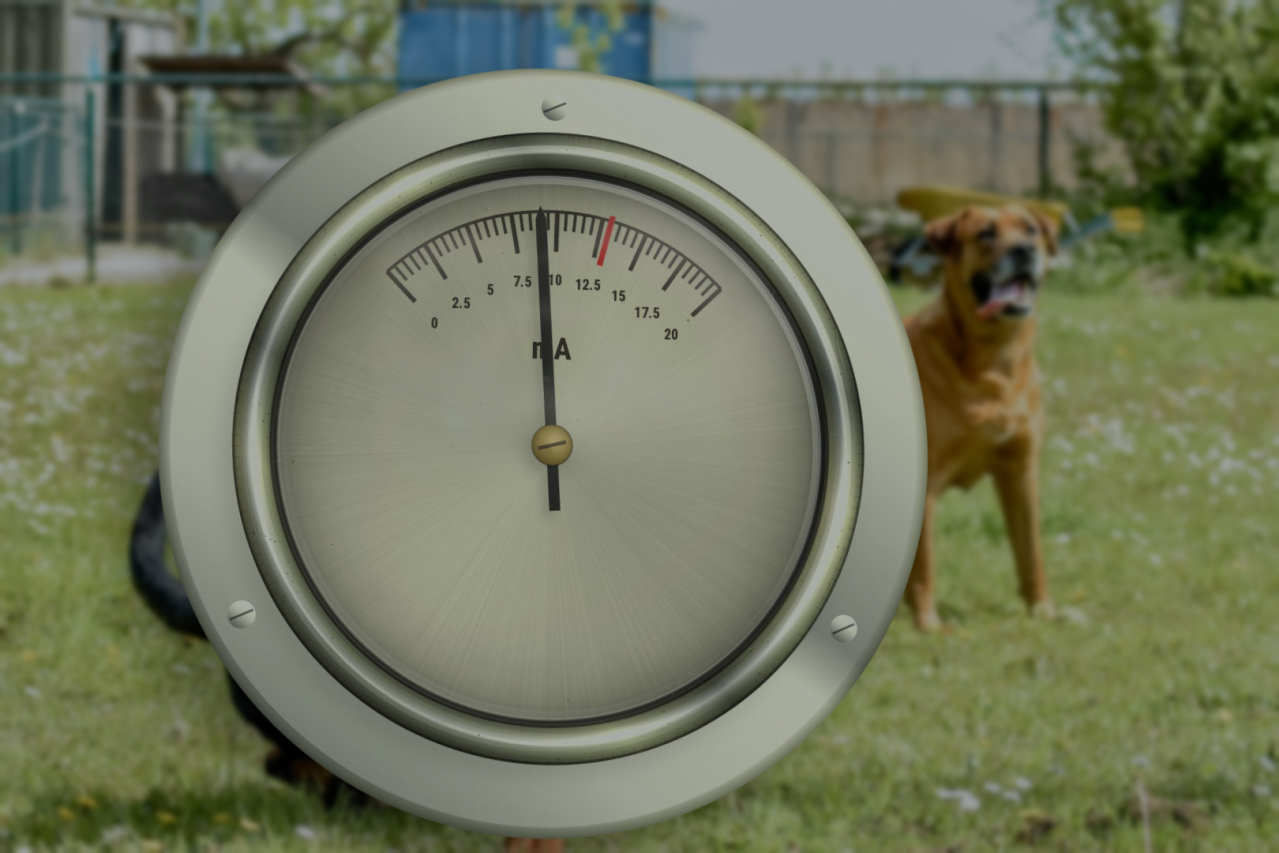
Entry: 9 (mA)
